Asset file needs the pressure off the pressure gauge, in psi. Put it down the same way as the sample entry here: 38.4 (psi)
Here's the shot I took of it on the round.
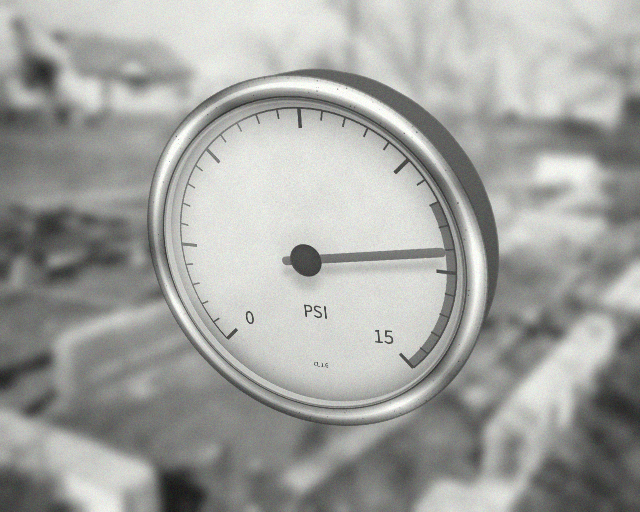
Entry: 12 (psi)
